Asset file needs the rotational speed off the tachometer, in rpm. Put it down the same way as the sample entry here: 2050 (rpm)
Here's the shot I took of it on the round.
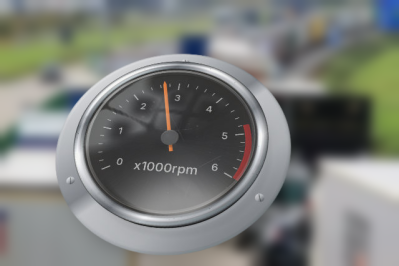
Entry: 2700 (rpm)
